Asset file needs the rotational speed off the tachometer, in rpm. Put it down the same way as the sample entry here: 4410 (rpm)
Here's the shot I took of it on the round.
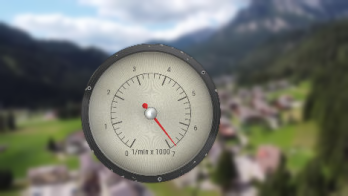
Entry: 6800 (rpm)
